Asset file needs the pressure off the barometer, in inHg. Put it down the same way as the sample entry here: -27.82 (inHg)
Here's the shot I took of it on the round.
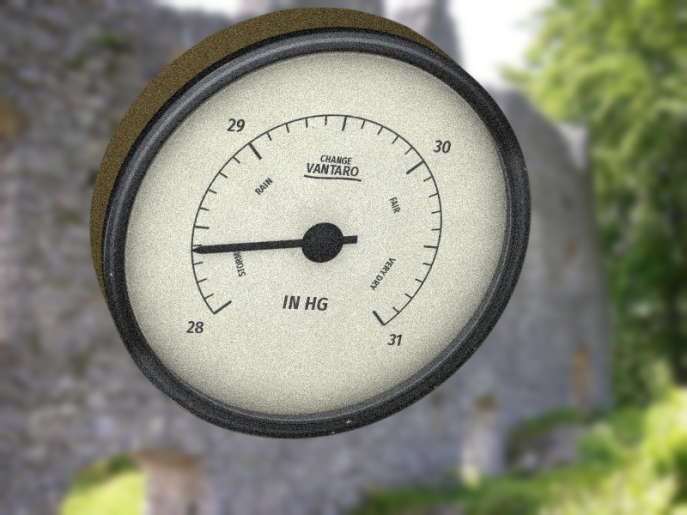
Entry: 28.4 (inHg)
